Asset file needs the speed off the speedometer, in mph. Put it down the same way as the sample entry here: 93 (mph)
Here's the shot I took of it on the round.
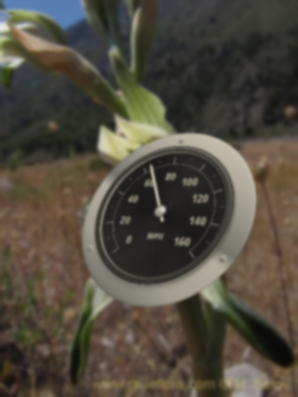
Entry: 65 (mph)
